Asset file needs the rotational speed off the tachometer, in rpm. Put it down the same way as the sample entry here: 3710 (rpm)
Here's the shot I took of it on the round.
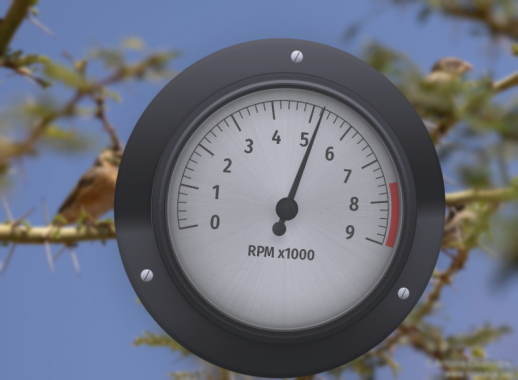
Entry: 5200 (rpm)
